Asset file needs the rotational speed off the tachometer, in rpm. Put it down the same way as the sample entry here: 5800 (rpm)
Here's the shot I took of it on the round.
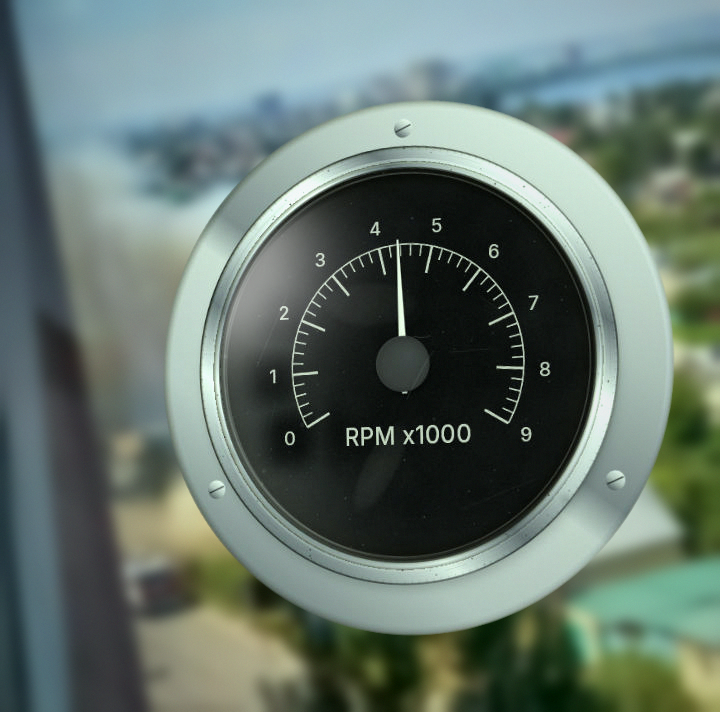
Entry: 4400 (rpm)
